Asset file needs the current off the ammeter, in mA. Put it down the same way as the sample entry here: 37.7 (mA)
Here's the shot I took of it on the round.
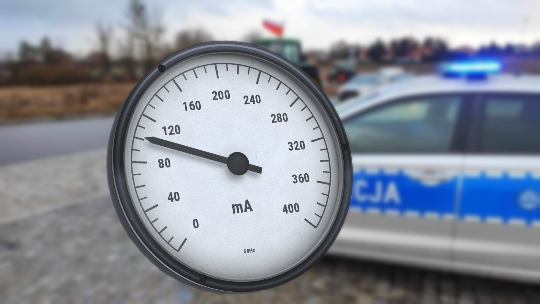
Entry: 100 (mA)
